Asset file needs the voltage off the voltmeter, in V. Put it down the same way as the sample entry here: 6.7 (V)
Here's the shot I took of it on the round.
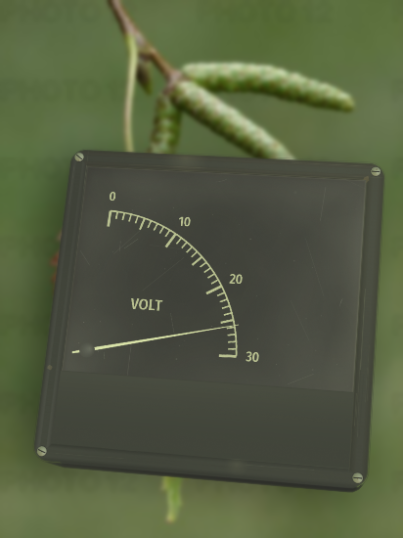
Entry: 26 (V)
